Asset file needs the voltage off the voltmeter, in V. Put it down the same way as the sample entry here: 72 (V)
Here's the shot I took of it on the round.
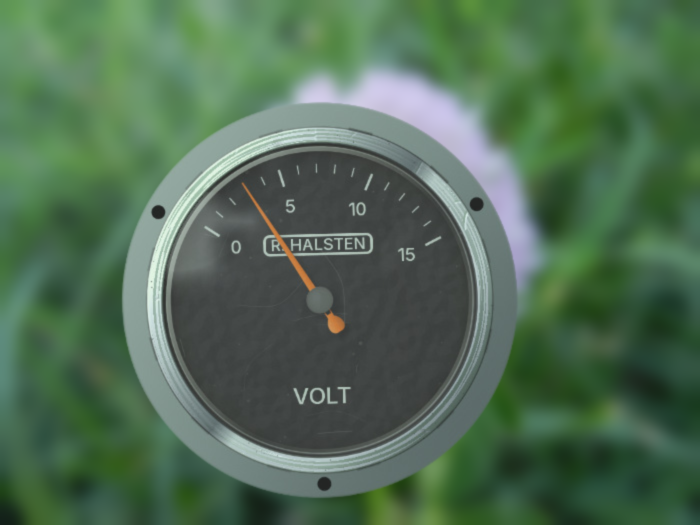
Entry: 3 (V)
